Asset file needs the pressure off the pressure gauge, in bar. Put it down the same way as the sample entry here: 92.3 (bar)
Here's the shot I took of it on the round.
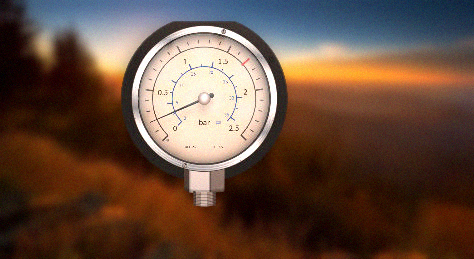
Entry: 0.2 (bar)
